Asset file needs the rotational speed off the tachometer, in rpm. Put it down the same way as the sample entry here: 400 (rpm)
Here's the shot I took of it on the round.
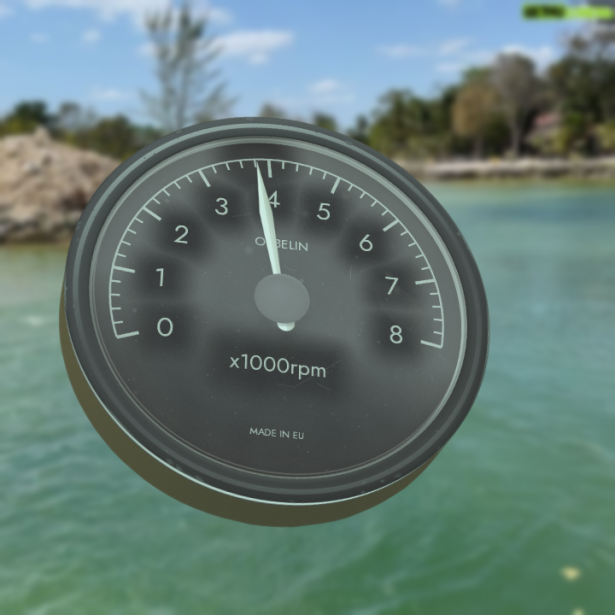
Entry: 3800 (rpm)
